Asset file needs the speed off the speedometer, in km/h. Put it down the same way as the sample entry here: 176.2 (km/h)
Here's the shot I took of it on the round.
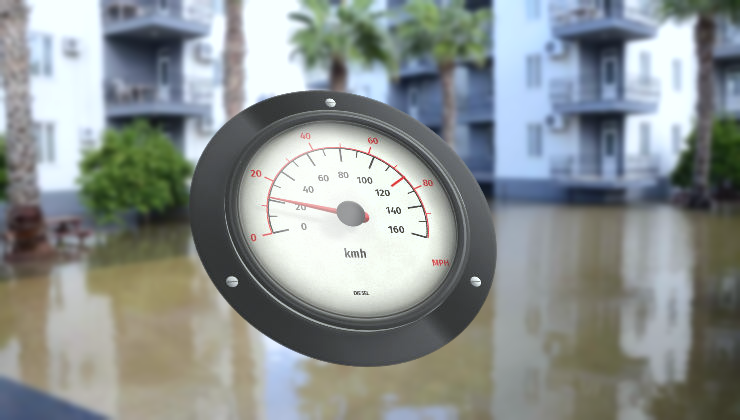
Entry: 20 (km/h)
